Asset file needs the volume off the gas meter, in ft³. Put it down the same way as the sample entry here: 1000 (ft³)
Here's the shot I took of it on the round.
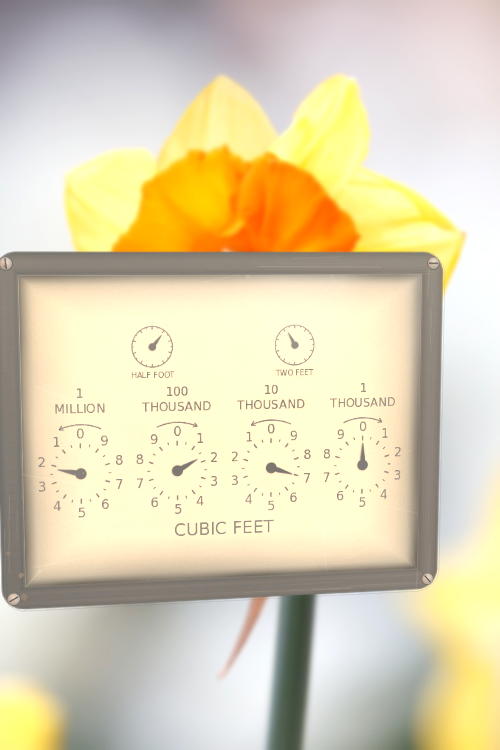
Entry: 217000 (ft³)
